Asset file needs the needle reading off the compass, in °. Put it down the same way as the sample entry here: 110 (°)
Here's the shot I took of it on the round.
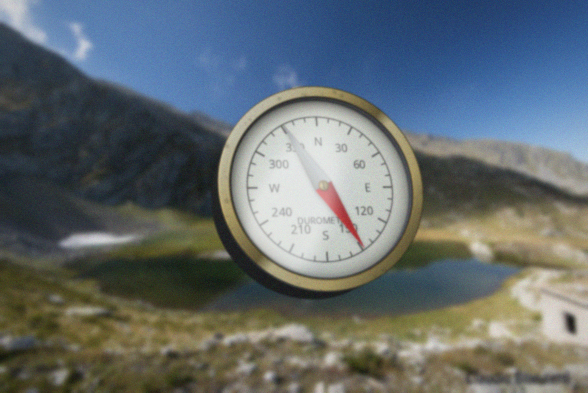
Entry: 150 (°)
